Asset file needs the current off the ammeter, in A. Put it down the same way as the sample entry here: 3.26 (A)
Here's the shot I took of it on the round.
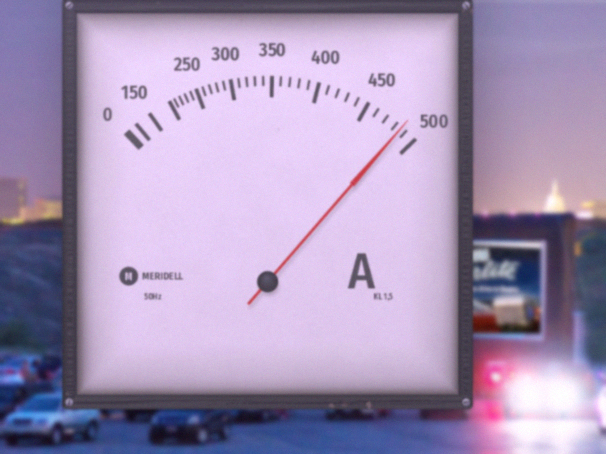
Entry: 485 (A)
